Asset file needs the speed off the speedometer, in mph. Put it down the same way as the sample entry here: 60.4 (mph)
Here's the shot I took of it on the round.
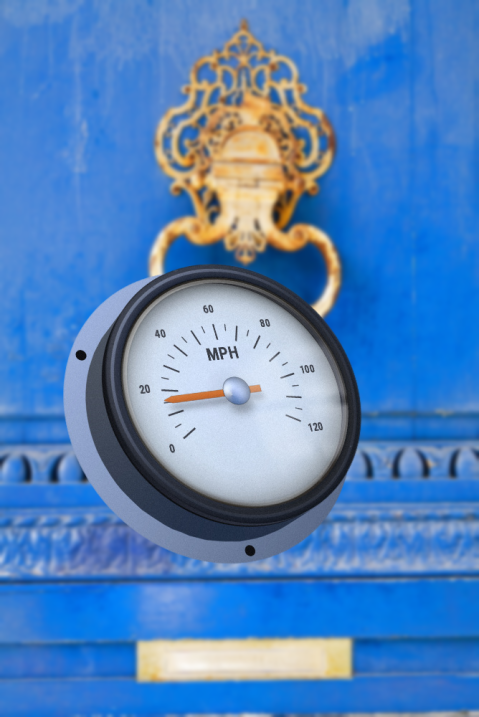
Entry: 15 (mph)
